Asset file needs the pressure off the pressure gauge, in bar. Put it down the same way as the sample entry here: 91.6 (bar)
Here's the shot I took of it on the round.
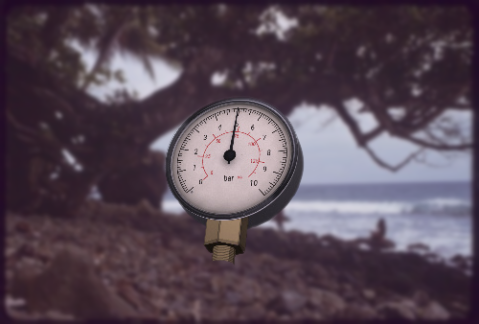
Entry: 5 (bar)
